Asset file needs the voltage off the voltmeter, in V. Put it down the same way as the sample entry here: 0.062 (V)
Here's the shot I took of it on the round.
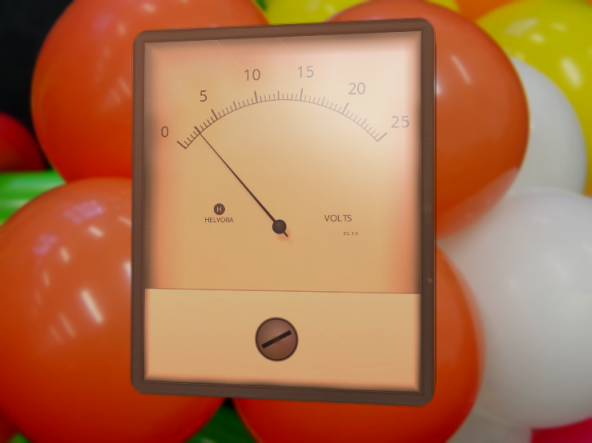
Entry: 2.5 (V)
